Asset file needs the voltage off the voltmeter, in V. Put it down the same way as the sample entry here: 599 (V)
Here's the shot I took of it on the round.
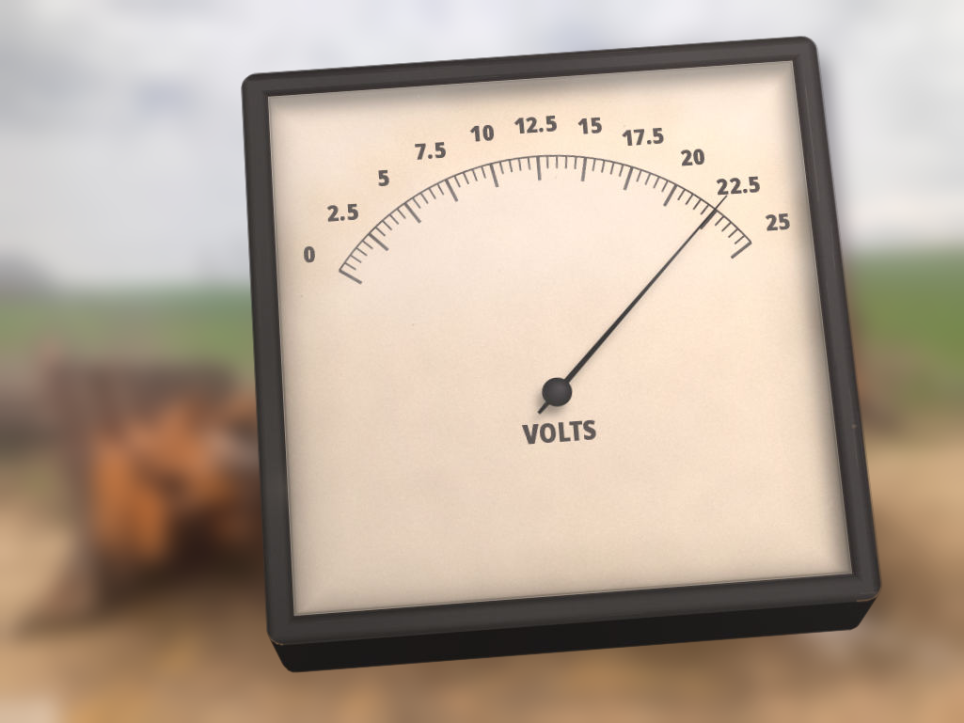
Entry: 22.5 (V)
